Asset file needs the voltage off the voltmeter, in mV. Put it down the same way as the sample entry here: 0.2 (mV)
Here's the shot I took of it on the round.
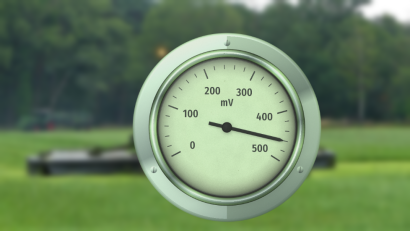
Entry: 460 (mV)
